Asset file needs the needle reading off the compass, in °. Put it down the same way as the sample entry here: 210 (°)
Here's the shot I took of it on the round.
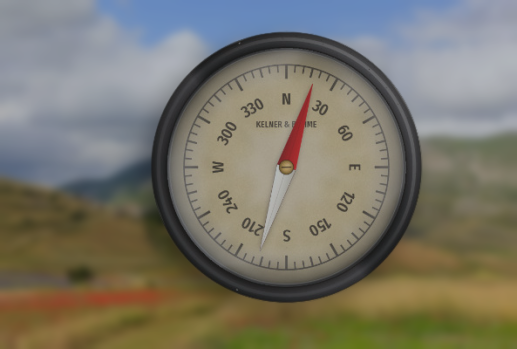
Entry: 17.5 (°)
